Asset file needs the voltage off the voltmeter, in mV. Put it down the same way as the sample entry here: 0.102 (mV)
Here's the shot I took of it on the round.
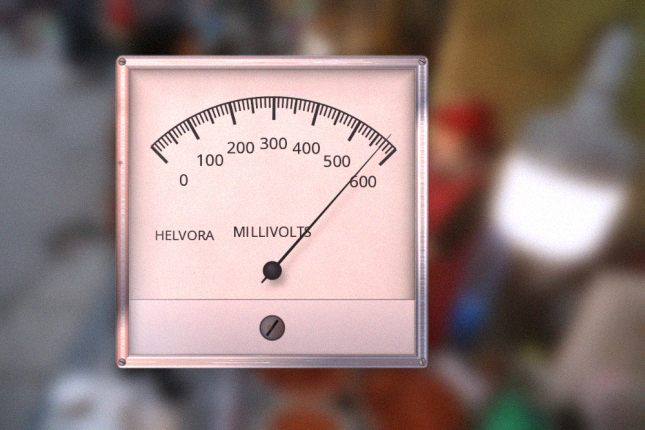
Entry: 570 (mV)
